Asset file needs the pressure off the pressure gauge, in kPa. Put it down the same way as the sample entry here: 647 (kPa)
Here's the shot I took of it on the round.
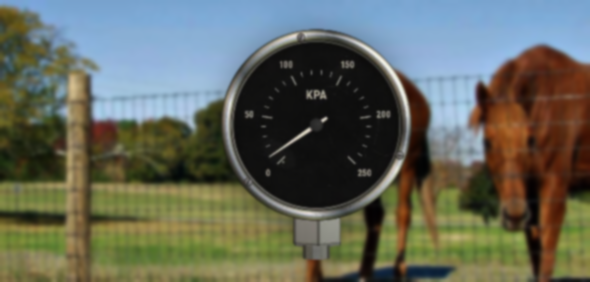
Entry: 10 (kPa)
